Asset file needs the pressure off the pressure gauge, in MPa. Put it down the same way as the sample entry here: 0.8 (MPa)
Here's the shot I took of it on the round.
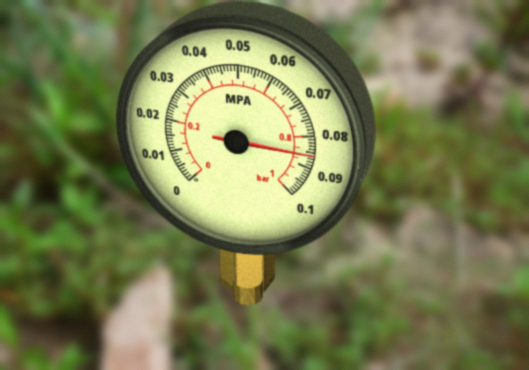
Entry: 0.085 (MPa)
